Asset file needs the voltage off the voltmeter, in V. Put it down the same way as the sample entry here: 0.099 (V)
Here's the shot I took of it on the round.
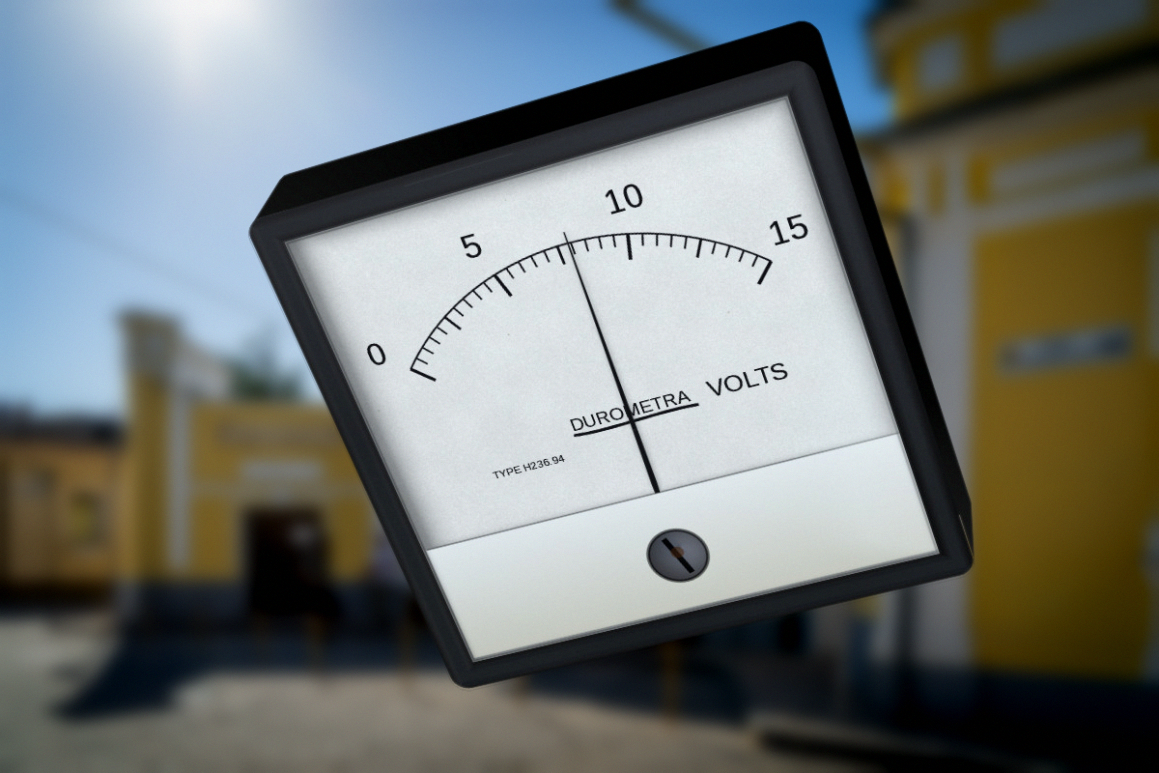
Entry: 8 (V)
